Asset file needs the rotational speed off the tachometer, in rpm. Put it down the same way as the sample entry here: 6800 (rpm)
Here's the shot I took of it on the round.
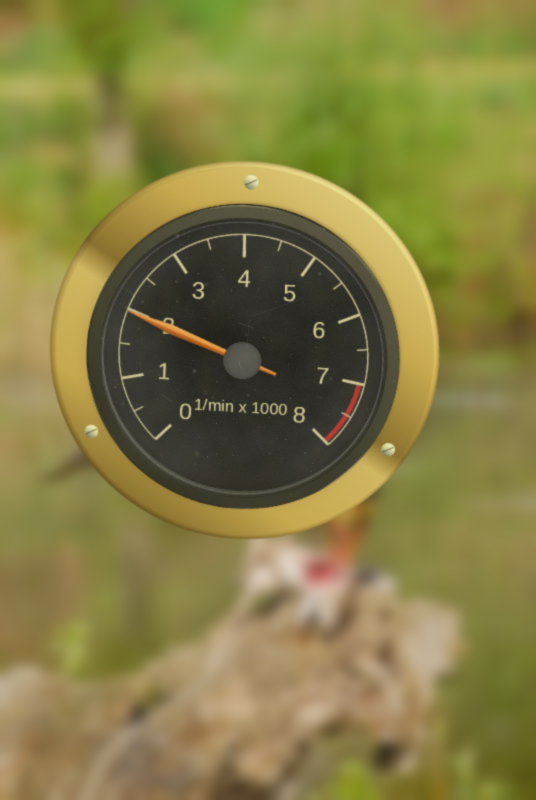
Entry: 2000 (rpm)
